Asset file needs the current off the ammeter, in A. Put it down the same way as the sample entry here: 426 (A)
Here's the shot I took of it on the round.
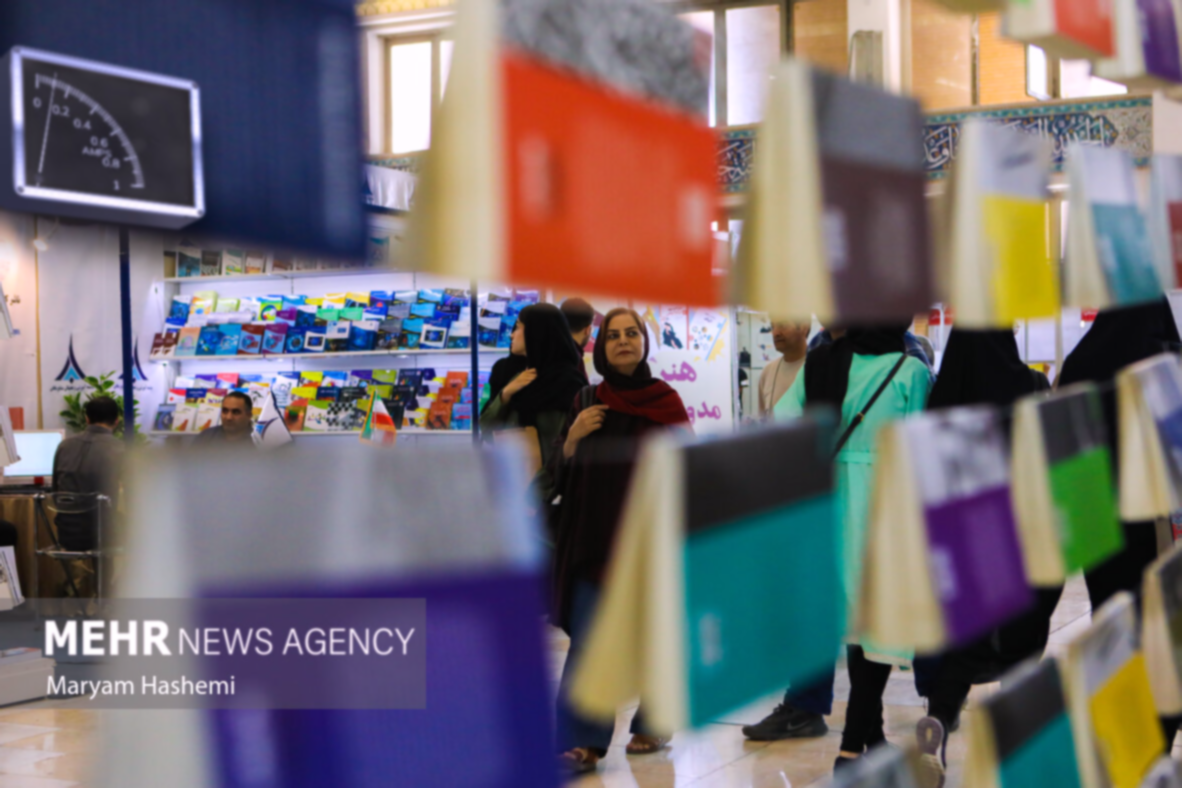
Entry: 0.1 (A)
